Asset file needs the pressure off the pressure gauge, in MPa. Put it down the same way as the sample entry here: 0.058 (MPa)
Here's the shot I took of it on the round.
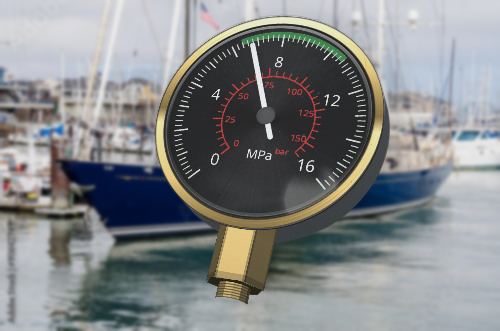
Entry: 6.8 (MPa)
